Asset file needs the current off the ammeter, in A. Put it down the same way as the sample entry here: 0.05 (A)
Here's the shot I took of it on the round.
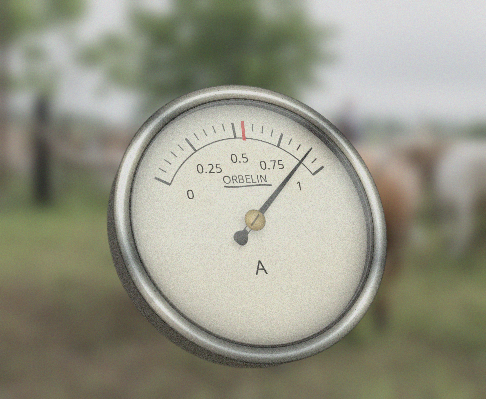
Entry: 0.9 (A)
